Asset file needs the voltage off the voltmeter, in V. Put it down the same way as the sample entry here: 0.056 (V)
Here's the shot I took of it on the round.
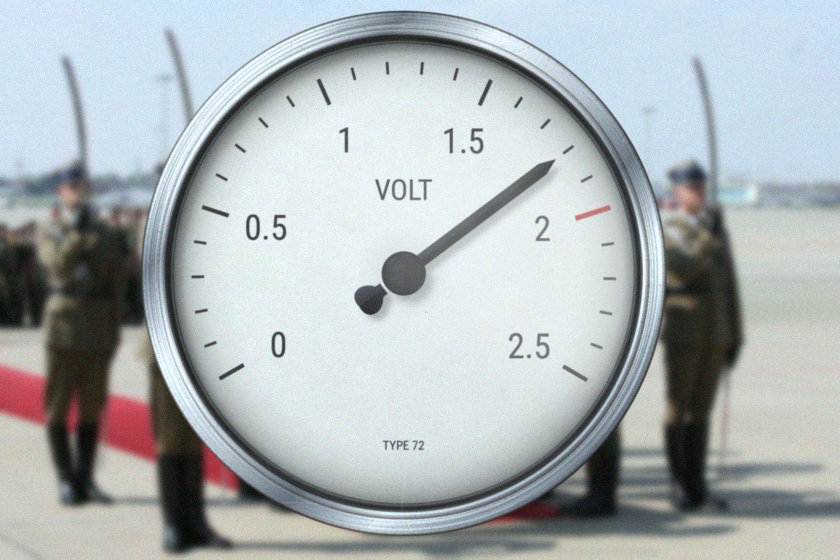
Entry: 1.8 (V)
